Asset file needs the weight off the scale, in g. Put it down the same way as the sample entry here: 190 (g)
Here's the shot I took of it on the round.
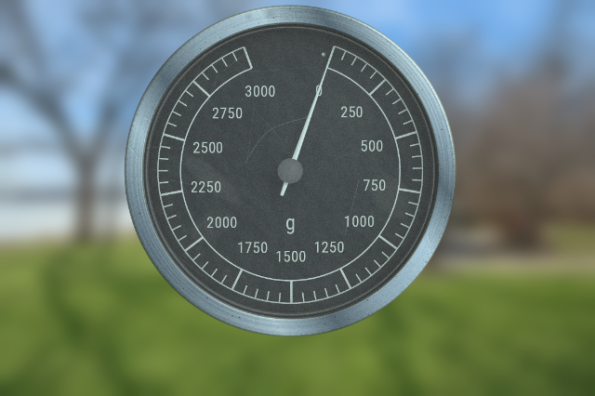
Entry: 0 (g)
